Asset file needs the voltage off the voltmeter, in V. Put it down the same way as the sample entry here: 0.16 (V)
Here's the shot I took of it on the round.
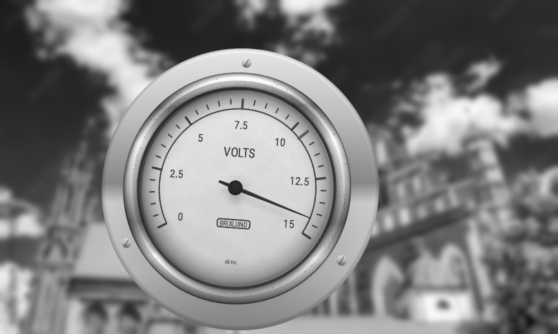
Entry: 14.25 (V)
